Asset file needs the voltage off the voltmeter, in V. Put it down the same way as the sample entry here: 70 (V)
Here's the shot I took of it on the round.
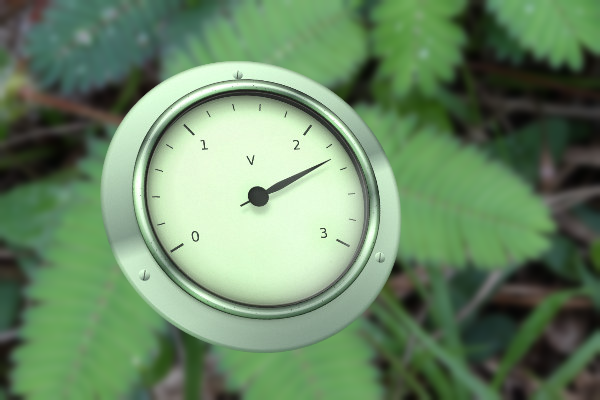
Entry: 2.3 (V)
